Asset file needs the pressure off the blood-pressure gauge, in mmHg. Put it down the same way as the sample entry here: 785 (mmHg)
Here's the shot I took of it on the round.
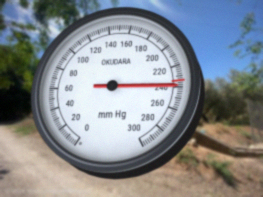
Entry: 240 (mmHg)
